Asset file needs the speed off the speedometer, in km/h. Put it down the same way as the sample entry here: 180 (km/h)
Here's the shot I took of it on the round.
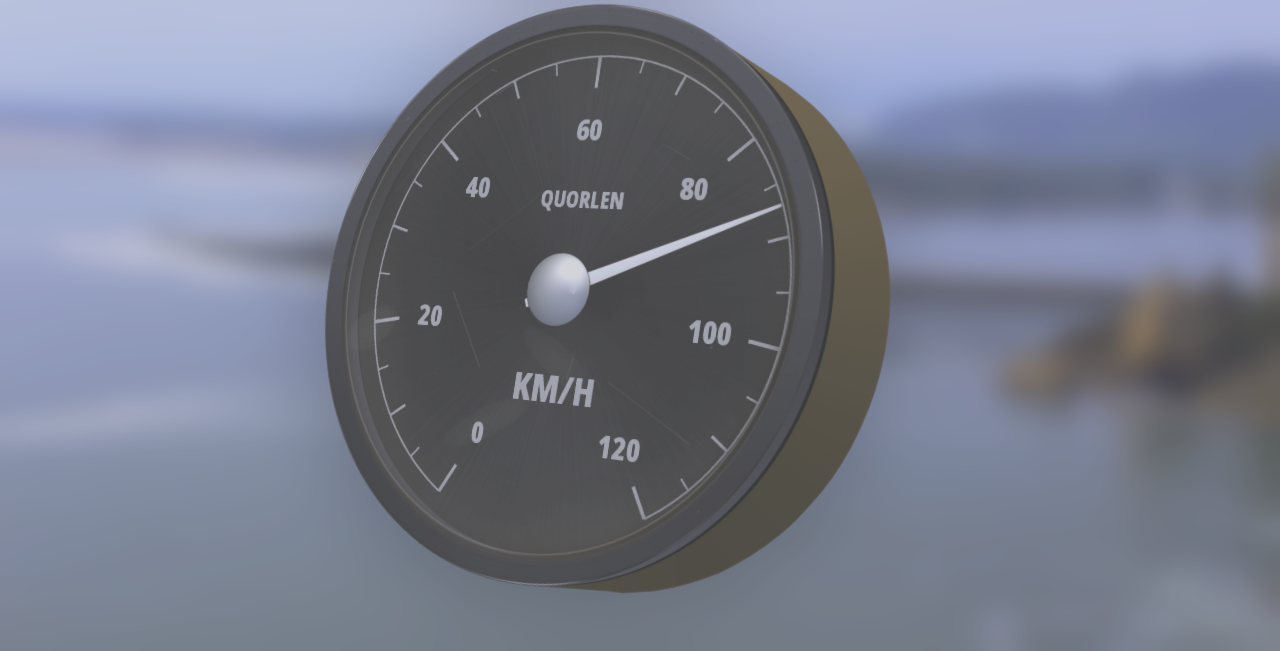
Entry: 87.5 (km/h)
